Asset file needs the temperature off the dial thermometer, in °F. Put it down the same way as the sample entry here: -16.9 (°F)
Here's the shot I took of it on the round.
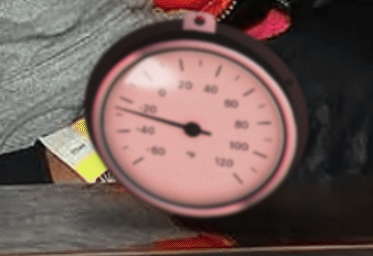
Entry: -25 (°F)
